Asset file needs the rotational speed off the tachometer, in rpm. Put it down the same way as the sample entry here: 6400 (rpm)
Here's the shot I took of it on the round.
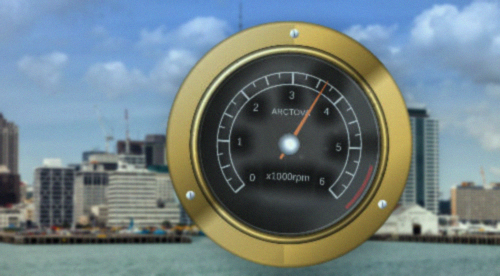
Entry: 3625 (rpm)
